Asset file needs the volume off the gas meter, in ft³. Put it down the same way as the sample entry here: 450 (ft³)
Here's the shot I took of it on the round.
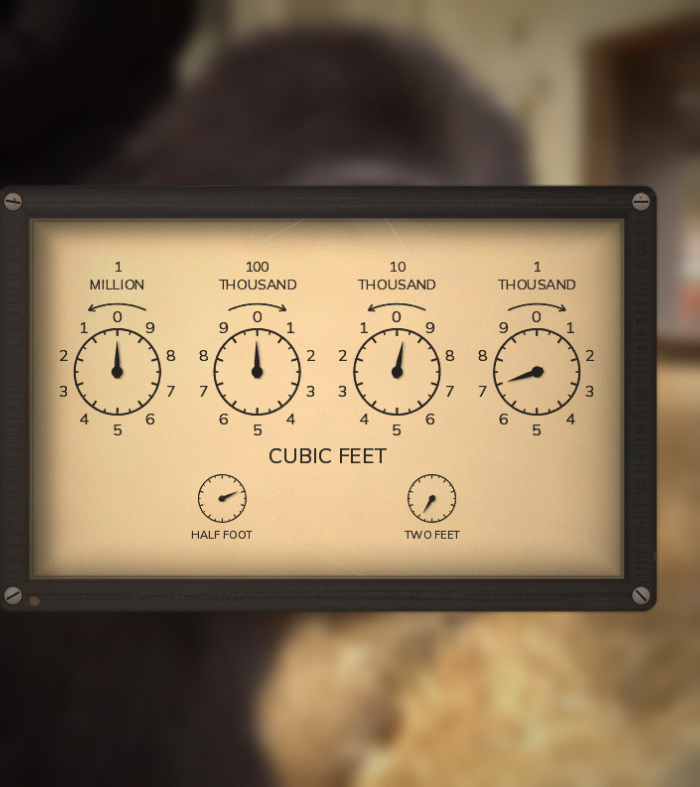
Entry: 999700 (ft³)
